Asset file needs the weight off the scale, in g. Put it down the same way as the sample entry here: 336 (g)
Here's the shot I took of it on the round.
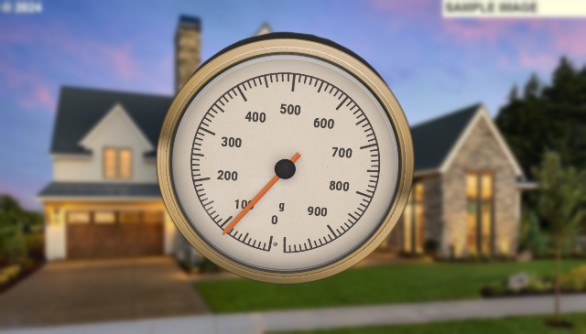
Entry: 90 (g)
